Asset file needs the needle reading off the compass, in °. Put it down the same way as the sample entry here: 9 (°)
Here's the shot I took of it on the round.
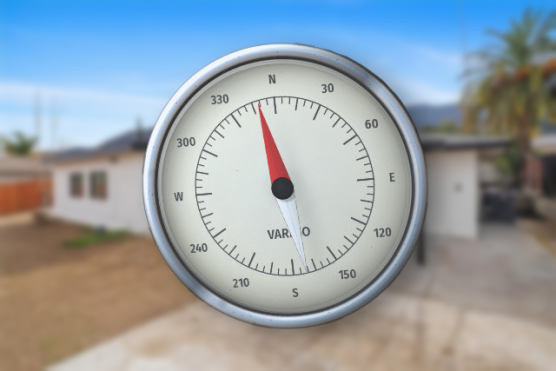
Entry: 350 (°)
